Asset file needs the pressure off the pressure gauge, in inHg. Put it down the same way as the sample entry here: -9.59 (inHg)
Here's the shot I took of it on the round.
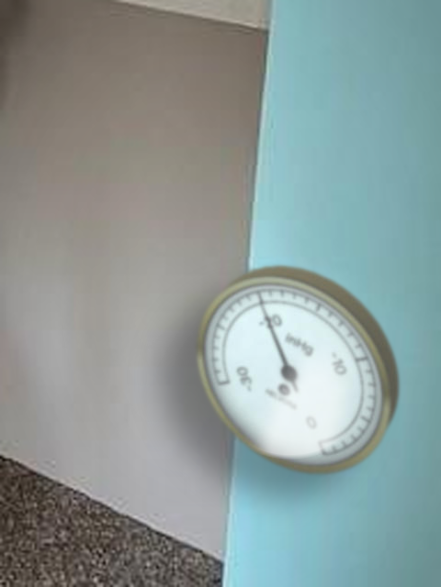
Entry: -20 (inHg)
